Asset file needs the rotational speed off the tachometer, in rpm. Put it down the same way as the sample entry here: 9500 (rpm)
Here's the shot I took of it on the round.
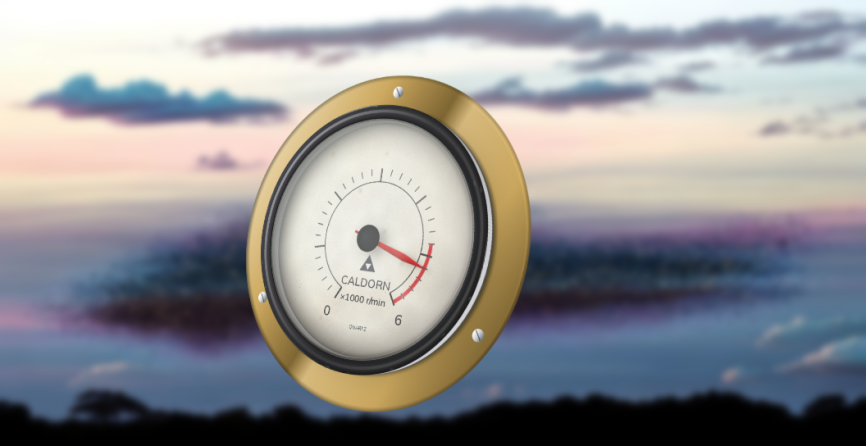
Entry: 5200 (rpm)
